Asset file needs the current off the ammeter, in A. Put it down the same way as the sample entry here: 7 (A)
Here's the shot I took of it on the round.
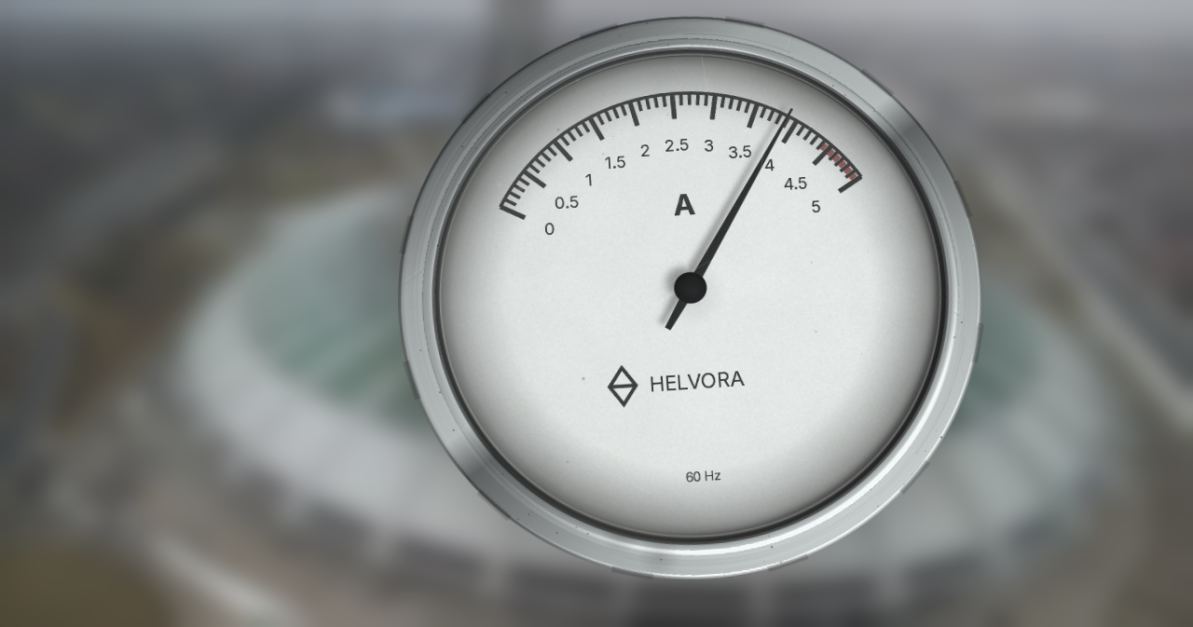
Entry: 3.9 (A)
